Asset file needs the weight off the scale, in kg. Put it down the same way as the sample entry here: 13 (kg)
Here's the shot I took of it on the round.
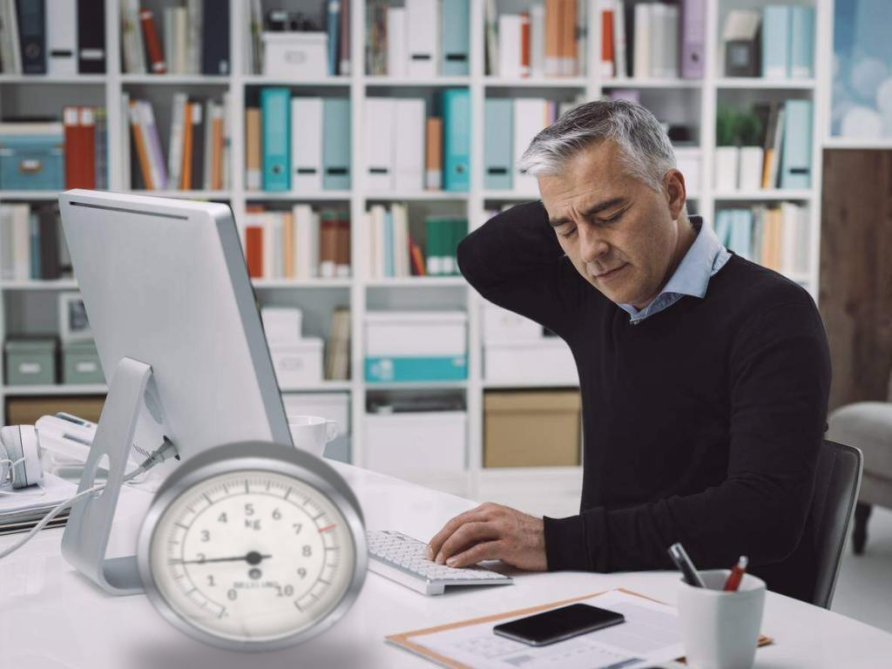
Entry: 2 (kg)
